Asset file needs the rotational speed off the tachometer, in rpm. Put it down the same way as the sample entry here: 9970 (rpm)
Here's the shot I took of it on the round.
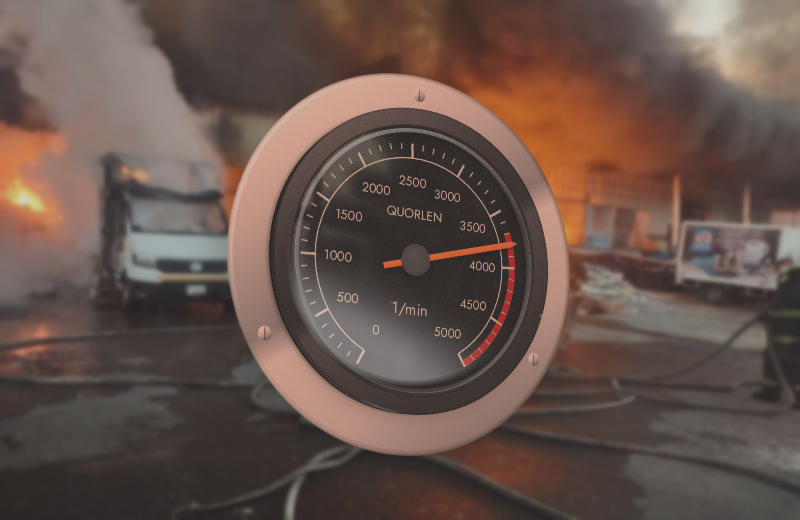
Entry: 3800 (rpm)
